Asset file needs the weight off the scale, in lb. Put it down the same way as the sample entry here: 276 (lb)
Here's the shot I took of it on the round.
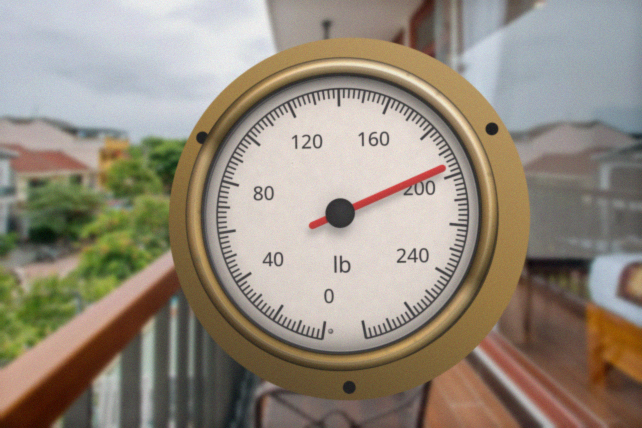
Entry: 196 (lb)
